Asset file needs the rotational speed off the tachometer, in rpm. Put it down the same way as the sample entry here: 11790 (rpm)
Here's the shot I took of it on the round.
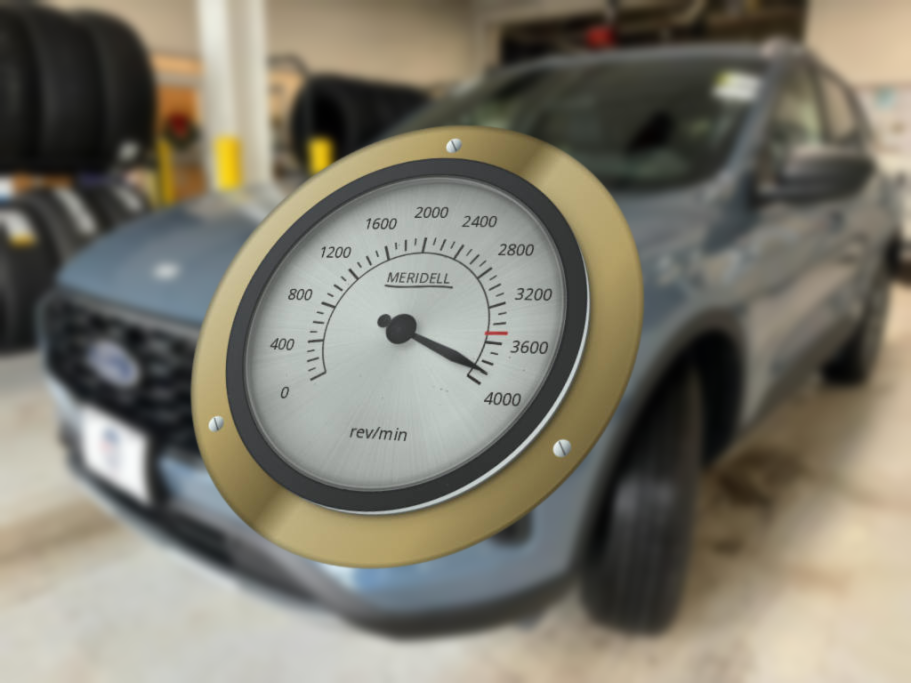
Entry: 3900 (rpm)
